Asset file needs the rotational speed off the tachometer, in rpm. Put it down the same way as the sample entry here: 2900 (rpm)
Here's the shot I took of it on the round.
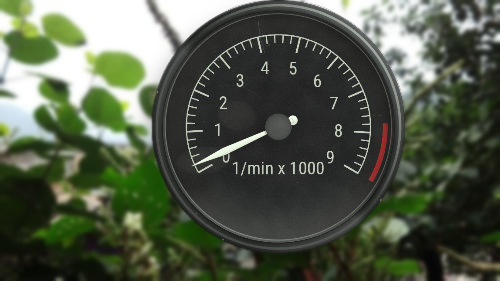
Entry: 200 (rpm)
